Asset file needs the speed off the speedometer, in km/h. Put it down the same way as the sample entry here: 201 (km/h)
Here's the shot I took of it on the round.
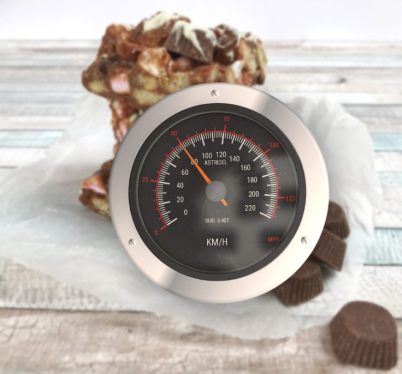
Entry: 80 (km/h)
